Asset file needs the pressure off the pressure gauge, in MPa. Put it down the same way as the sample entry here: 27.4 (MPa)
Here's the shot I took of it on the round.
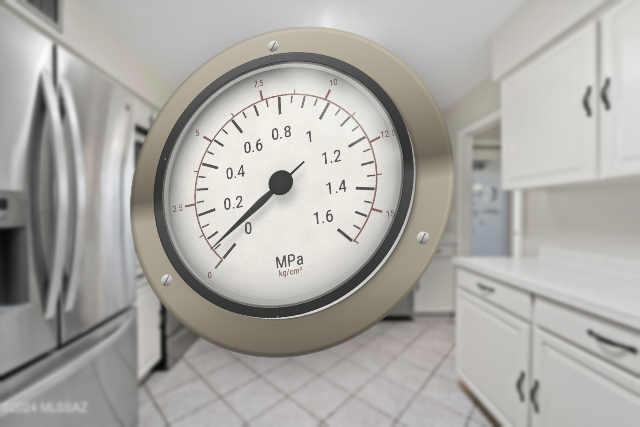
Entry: 0.05 (MPa)
